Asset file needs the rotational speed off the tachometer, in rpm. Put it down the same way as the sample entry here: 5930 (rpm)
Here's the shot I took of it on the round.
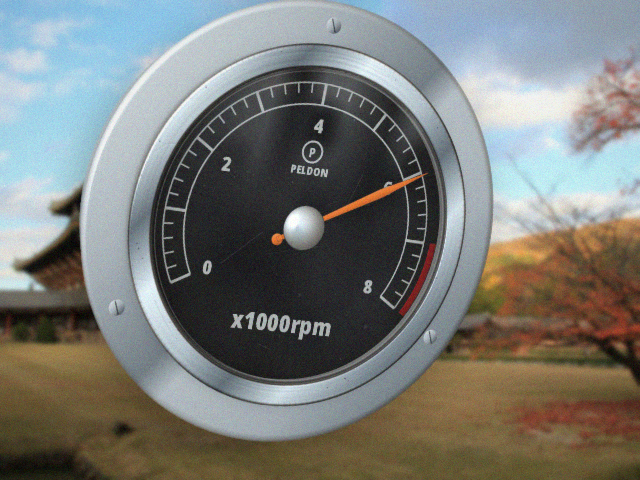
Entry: 6000 (rpm)
